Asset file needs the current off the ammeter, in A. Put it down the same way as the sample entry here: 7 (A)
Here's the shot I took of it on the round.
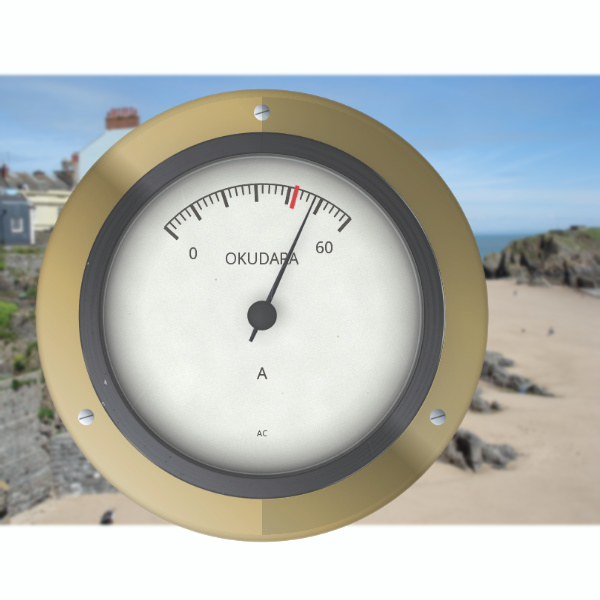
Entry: 48 (A)
